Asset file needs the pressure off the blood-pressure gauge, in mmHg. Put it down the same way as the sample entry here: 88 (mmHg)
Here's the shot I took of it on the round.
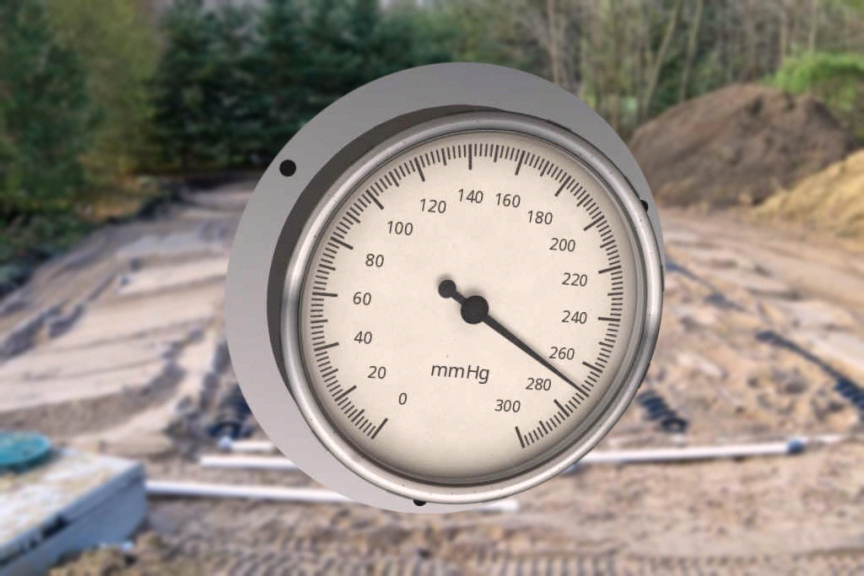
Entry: 270 (mmHg)
